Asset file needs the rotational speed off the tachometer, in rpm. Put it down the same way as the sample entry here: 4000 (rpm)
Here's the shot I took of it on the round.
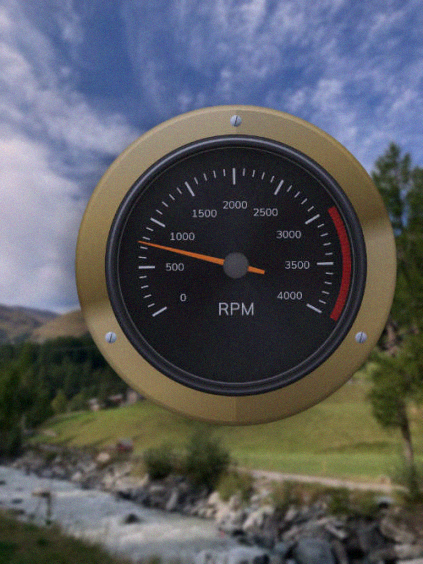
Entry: 750 (rpm)
